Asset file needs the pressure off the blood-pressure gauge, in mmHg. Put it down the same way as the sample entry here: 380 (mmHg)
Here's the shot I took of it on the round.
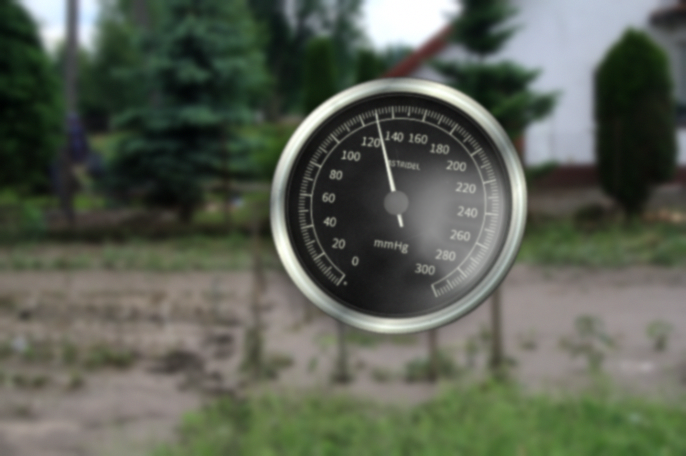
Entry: 130 (mmHg)
